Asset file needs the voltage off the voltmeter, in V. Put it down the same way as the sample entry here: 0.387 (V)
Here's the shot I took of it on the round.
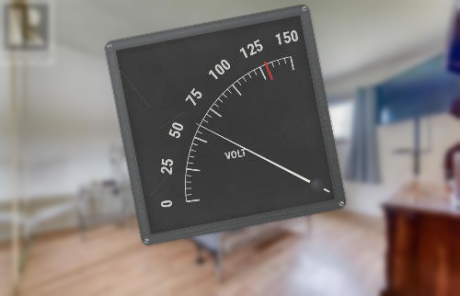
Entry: 60 (V)
